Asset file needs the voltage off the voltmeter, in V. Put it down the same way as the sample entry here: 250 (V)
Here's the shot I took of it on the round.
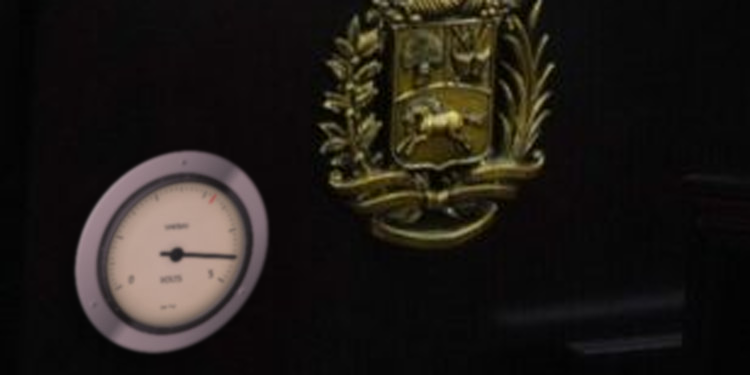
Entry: 4.5 (V)
